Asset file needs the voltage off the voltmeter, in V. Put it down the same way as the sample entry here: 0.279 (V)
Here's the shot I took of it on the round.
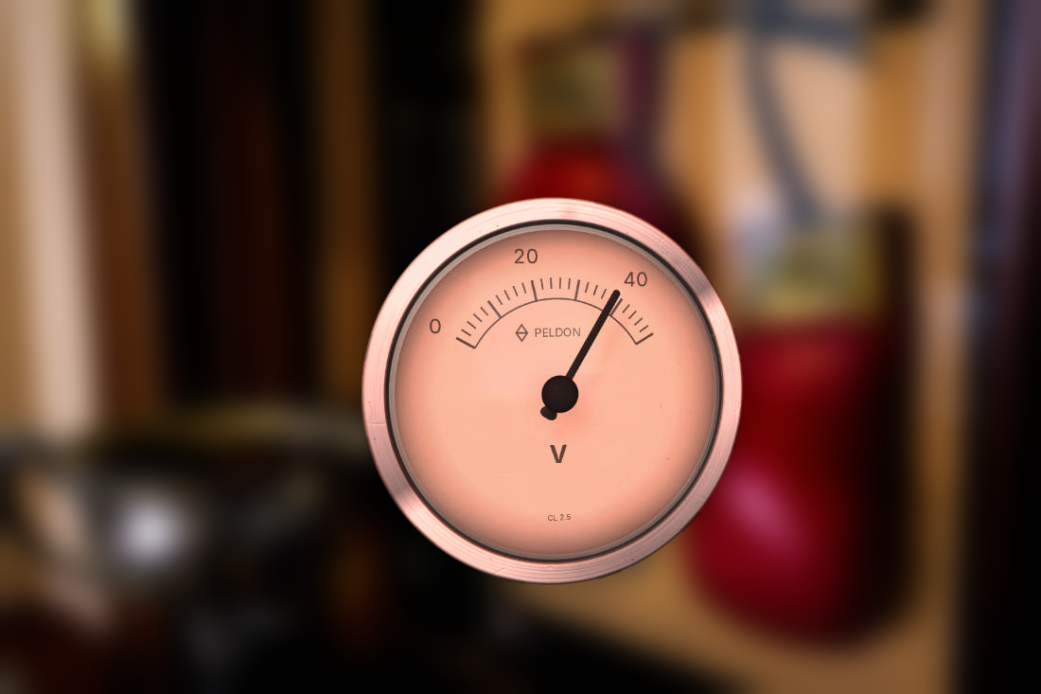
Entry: 38 (V)
